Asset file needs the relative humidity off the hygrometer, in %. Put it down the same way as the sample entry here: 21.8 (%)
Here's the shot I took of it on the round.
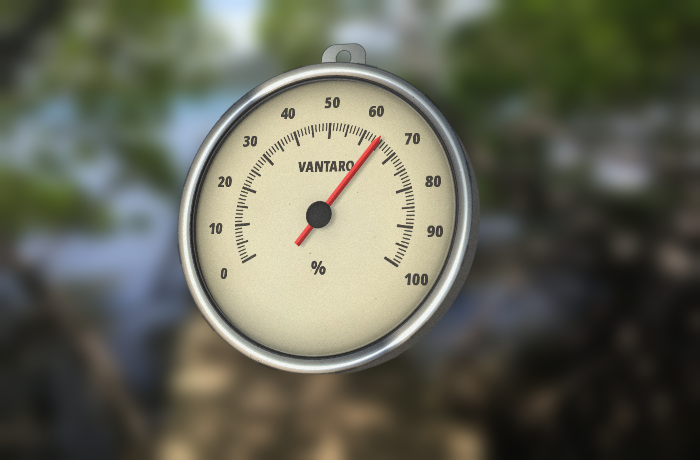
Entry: 65 (%)
